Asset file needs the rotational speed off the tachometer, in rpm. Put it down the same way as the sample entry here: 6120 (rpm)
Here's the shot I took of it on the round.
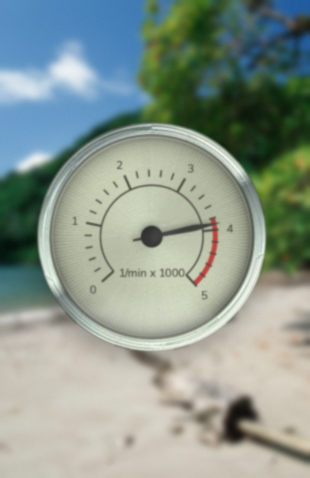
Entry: 3900 (rpm)
